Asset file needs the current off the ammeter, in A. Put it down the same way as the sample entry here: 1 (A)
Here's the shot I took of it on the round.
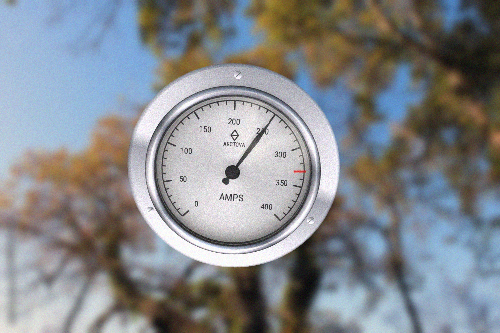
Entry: 250 (A)
